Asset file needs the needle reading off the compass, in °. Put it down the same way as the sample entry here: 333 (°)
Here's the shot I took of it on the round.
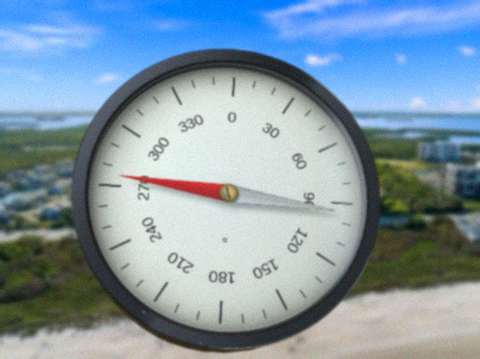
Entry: 275 (°)
